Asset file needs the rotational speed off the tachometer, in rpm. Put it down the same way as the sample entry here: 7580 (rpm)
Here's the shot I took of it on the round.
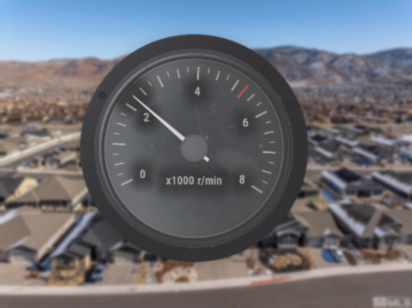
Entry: 2250 (rpm)
